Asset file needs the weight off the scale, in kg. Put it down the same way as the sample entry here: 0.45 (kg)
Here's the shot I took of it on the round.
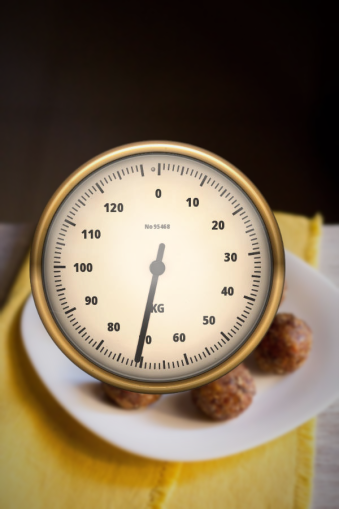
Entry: 71 (kg)
